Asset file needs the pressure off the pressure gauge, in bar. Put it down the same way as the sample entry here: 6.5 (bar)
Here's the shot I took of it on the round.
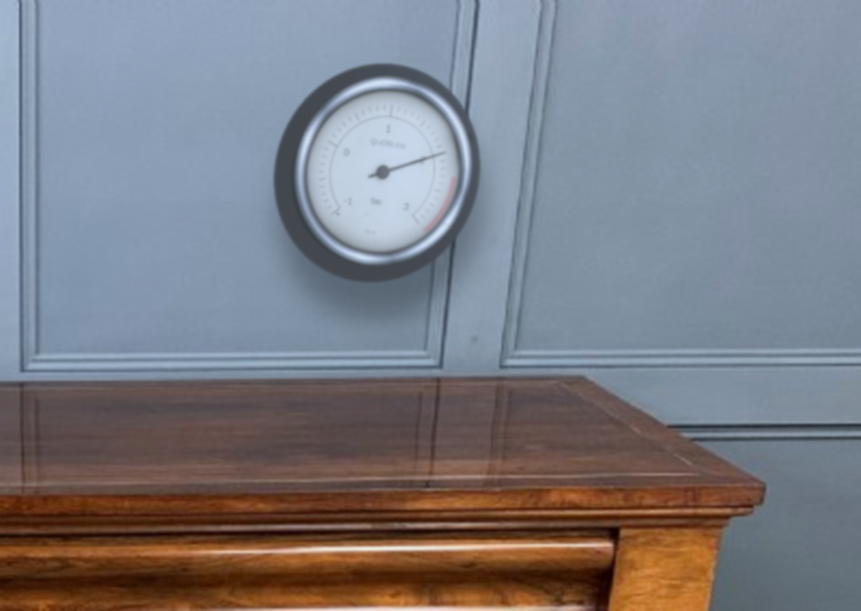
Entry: 2 (bar)
